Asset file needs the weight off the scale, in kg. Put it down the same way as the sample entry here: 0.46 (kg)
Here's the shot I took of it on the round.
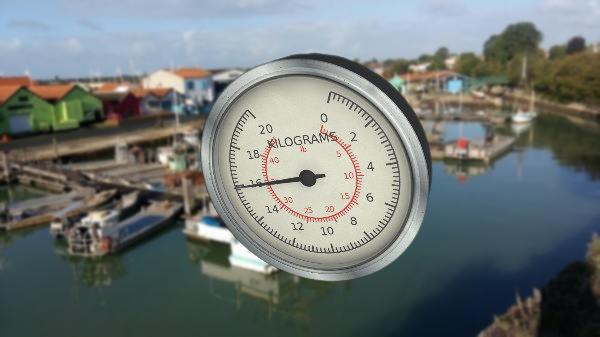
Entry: 16 (kg)
